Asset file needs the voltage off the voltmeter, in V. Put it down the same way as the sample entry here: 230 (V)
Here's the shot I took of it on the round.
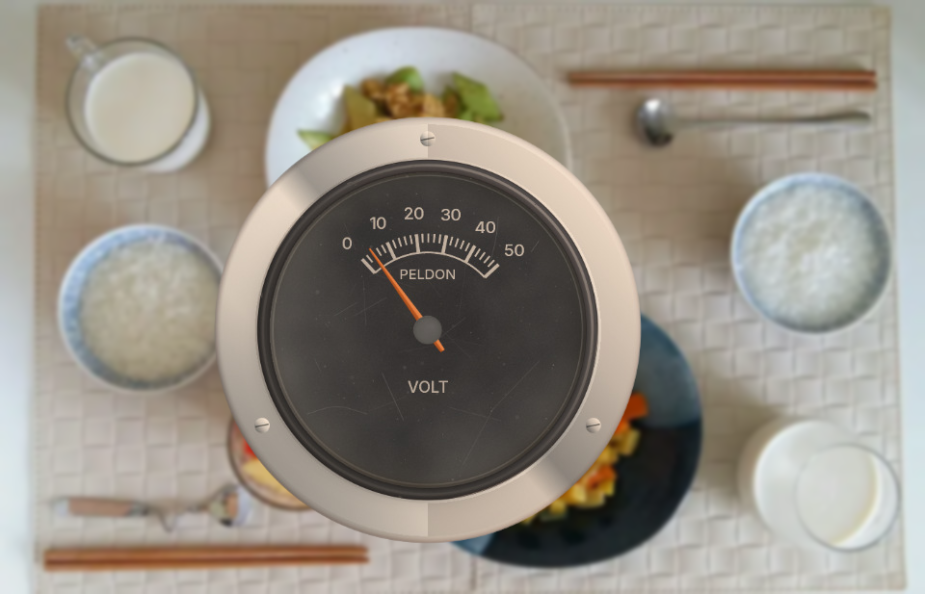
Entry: 4 (V)
